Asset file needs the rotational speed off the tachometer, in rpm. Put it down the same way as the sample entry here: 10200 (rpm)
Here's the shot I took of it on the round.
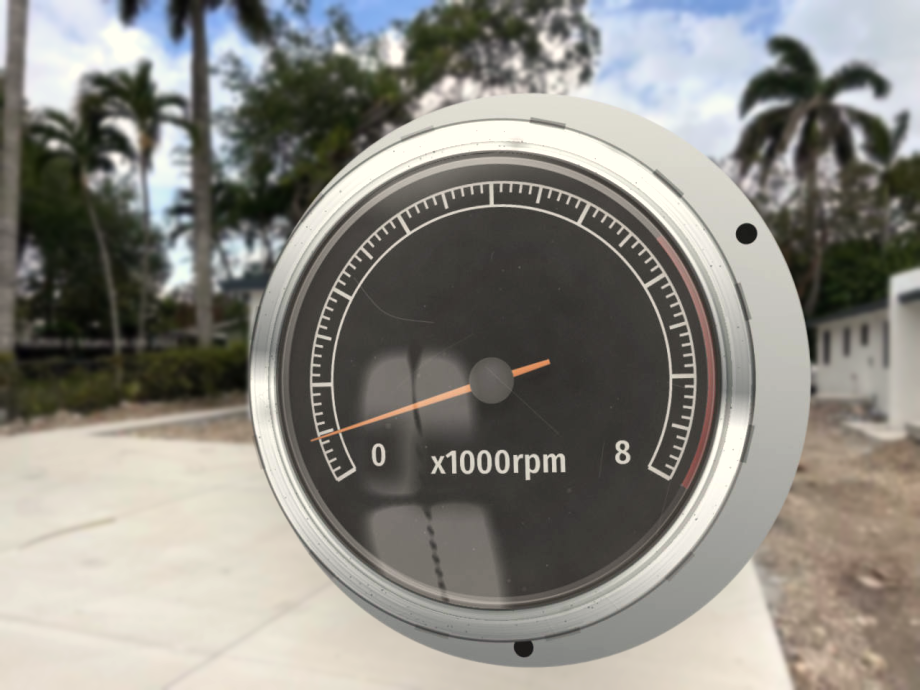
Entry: 450 (rpm)
